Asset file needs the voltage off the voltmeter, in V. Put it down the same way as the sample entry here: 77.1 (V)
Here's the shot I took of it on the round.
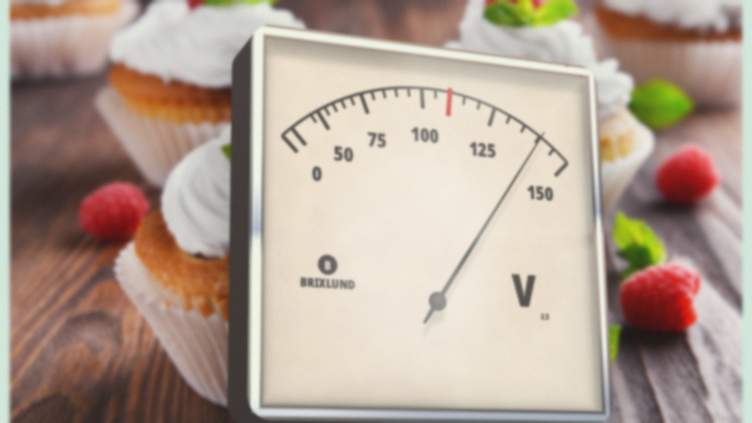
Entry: 140 (V)
